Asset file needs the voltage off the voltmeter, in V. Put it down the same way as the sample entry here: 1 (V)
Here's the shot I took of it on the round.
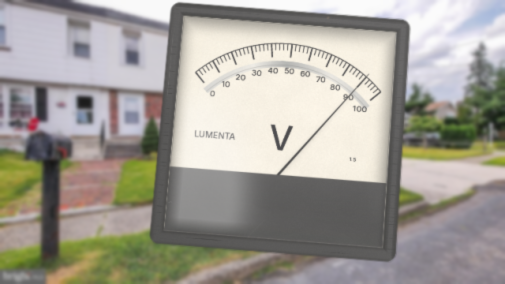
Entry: 90 (V)
